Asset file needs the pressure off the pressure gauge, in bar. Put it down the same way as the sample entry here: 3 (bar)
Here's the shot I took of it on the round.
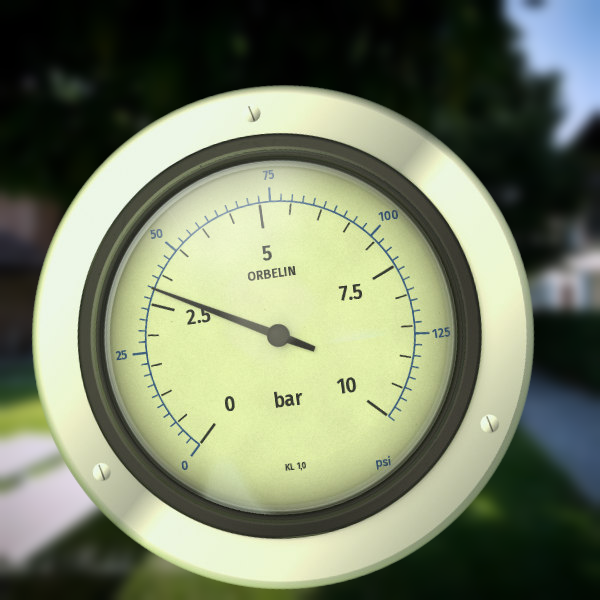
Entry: 2.75 (bar)
